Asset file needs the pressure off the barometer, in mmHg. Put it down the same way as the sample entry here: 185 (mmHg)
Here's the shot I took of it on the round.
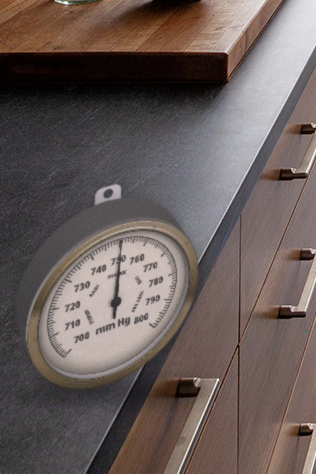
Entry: 750 (mmHg)
